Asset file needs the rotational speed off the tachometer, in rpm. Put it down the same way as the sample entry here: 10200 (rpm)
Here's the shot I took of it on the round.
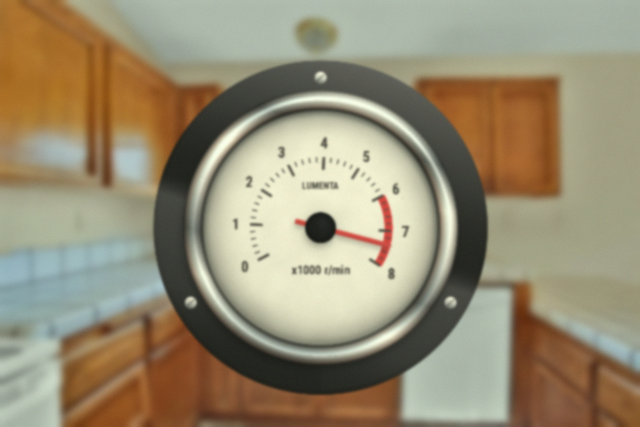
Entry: 7400 (rpm)
